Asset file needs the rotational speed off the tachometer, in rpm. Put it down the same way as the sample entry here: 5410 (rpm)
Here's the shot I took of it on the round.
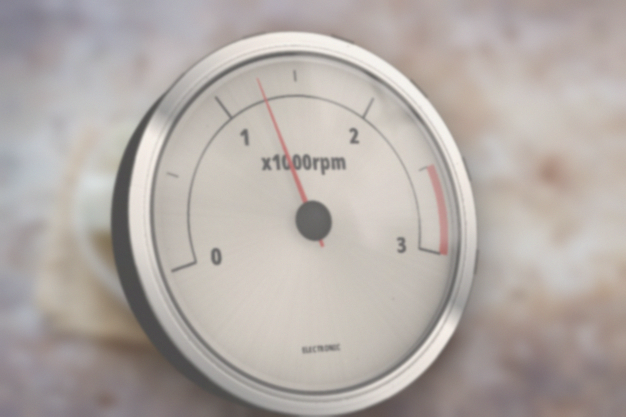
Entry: 1250 (rpm)
